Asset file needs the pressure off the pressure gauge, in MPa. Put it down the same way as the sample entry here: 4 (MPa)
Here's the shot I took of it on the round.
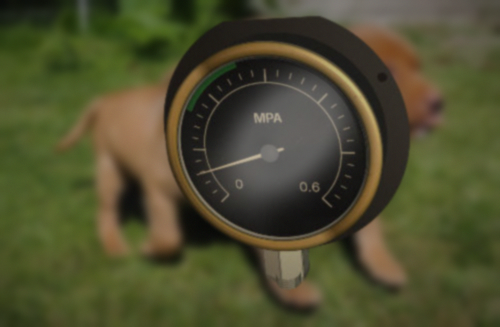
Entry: 0.06 (MPa)
